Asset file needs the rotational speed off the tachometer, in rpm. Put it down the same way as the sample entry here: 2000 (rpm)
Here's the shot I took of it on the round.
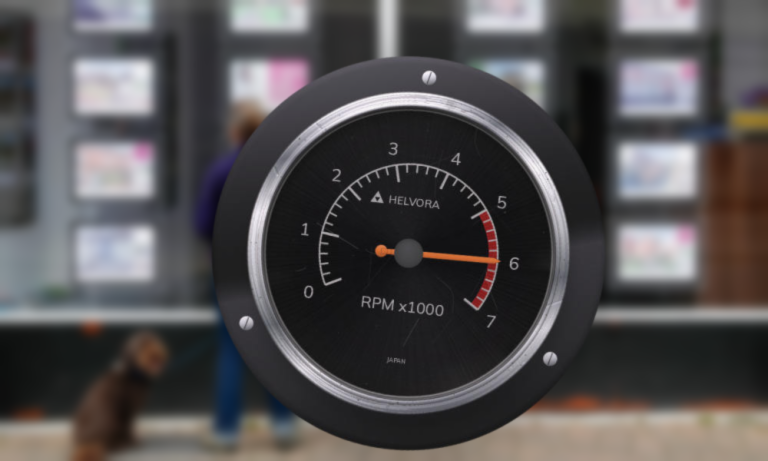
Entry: 6000 (rpm)
